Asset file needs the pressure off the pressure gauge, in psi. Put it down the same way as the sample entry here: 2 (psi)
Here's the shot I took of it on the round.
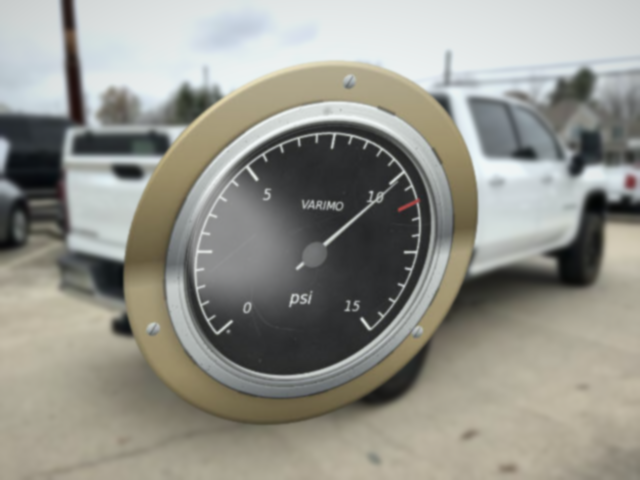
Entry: 10 (psi)
